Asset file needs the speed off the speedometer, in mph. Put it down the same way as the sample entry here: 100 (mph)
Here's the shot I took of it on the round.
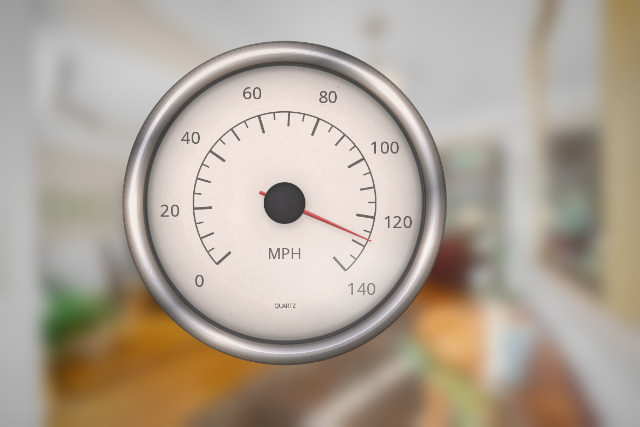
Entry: 127.5 (mph)
